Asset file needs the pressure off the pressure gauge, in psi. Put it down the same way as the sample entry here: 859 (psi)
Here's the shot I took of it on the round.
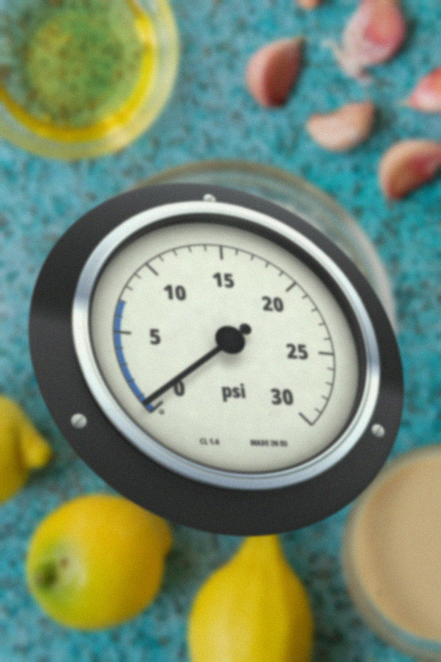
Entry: 0.5 (psi)
